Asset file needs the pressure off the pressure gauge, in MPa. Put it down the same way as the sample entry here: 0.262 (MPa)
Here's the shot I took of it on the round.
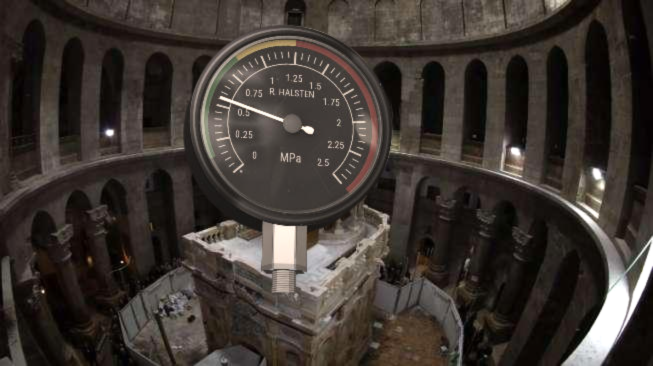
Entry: 0.55 (MPa)
